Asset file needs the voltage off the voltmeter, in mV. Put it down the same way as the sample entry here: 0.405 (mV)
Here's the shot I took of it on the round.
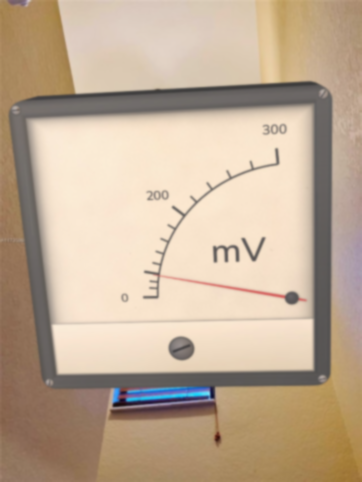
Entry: 100 (mV)
